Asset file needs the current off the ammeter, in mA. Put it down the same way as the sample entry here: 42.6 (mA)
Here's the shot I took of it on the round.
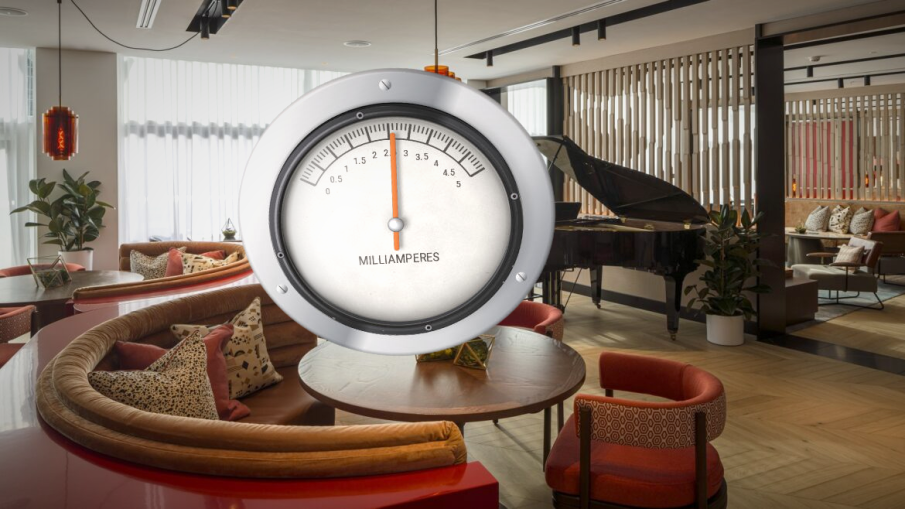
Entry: 2.6 (mA)
